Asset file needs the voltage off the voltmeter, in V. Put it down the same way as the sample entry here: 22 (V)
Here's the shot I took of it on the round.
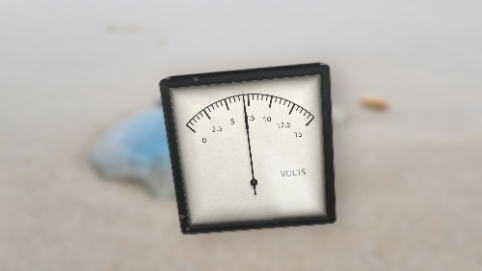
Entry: 7 (V)
